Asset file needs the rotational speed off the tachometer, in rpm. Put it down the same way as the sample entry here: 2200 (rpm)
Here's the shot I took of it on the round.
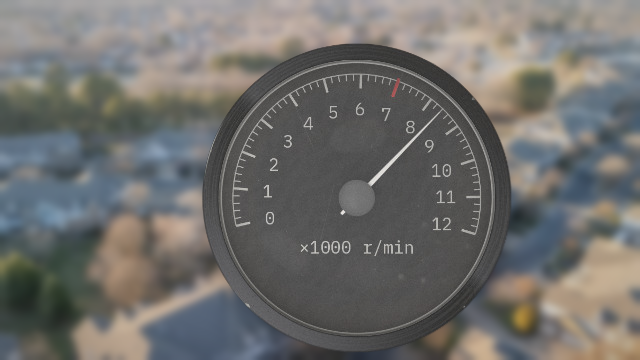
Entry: 8400 (rpm)
